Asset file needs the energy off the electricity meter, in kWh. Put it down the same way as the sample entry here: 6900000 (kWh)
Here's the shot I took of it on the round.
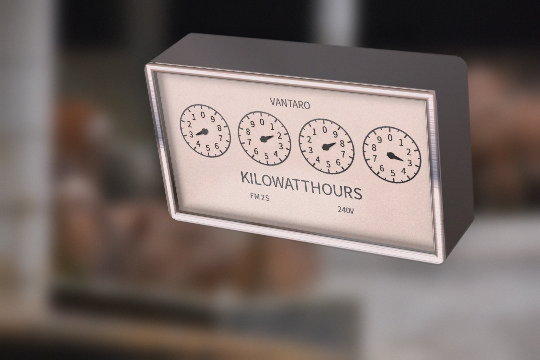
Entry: 3183 (kWh)
